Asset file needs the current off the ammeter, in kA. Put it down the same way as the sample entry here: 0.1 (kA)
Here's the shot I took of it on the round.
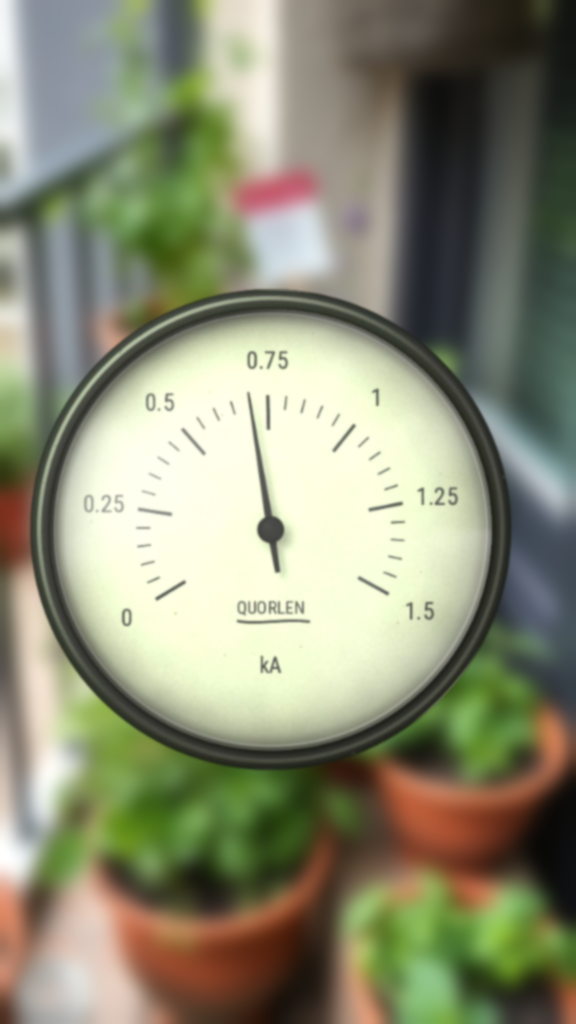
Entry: 0.7 (kA)
